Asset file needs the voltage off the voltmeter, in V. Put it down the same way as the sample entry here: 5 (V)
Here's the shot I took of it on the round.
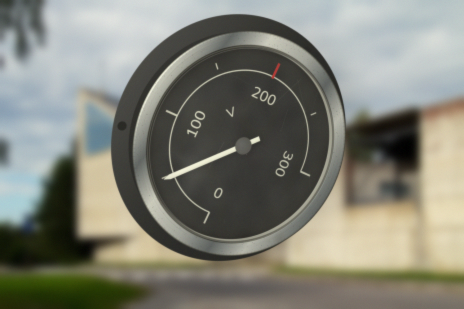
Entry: 50 (V)
